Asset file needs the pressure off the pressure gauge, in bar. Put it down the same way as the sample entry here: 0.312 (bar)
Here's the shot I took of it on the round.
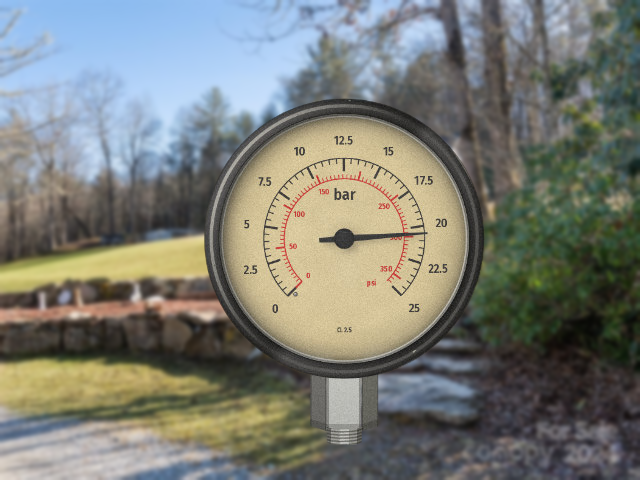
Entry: 20.5 (bar)
